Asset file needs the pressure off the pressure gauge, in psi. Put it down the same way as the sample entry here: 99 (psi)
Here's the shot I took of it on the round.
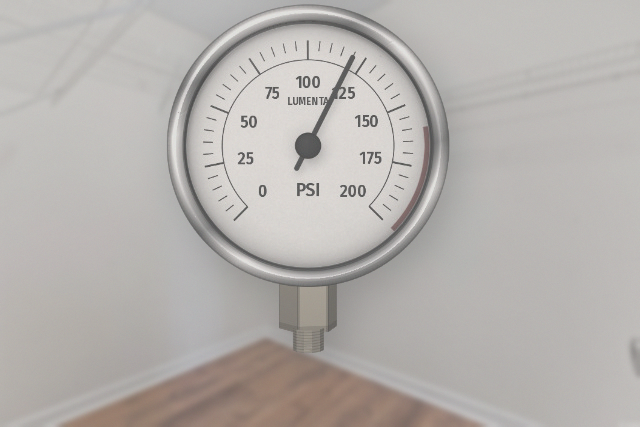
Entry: 120 (psi)
